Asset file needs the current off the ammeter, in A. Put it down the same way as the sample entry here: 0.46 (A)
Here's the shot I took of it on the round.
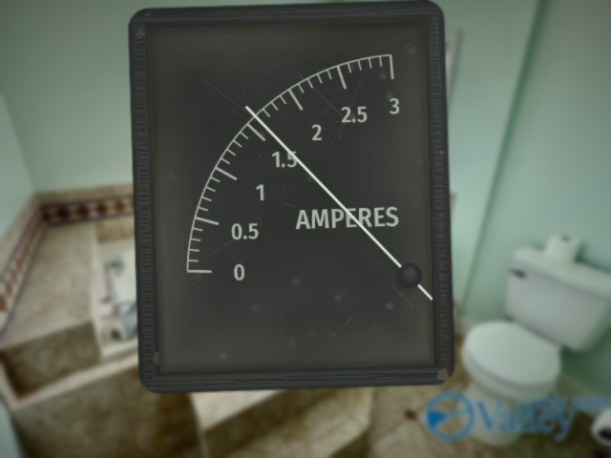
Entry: 1.6 (A)
